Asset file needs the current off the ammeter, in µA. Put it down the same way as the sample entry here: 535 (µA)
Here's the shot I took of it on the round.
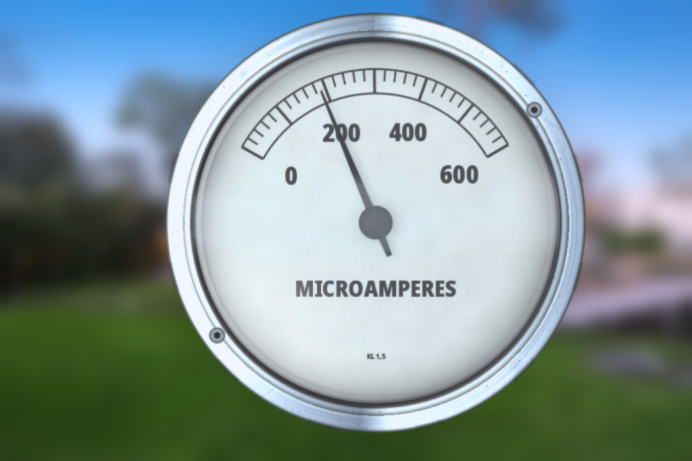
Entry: 190 (µA)
